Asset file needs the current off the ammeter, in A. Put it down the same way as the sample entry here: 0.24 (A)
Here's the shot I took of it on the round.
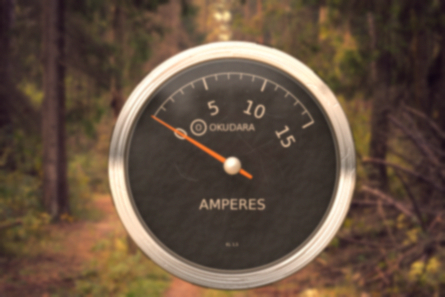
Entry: 0 (A)
